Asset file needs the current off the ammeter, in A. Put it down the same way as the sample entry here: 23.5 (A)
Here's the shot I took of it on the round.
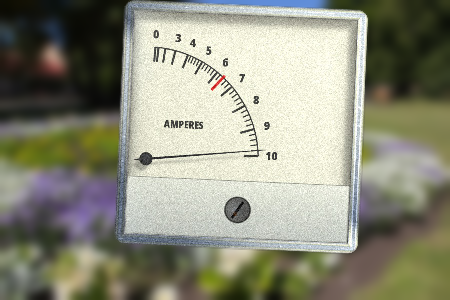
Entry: 9.8 (A)
